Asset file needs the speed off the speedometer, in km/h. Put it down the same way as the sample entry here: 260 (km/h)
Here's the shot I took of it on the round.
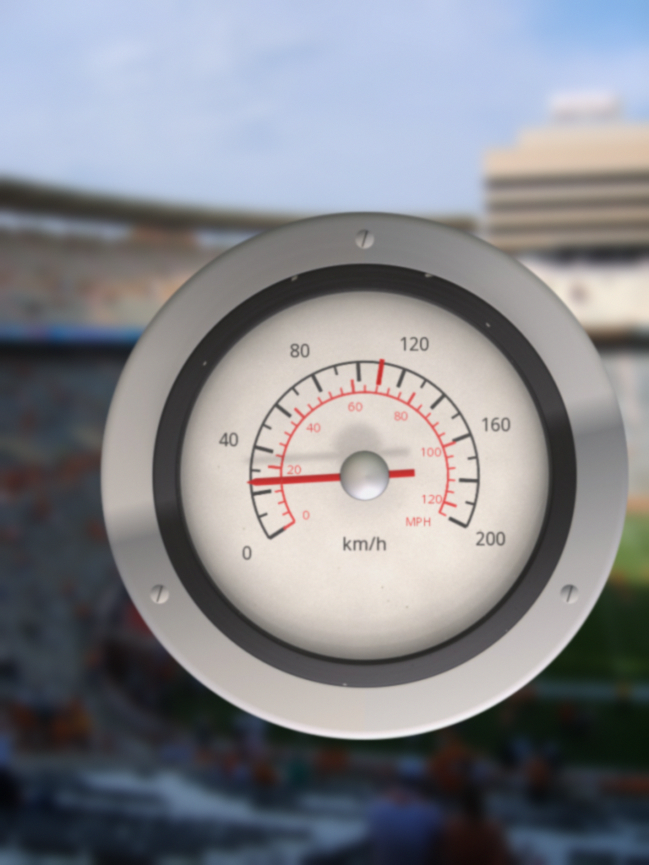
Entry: 25 (km/h)
